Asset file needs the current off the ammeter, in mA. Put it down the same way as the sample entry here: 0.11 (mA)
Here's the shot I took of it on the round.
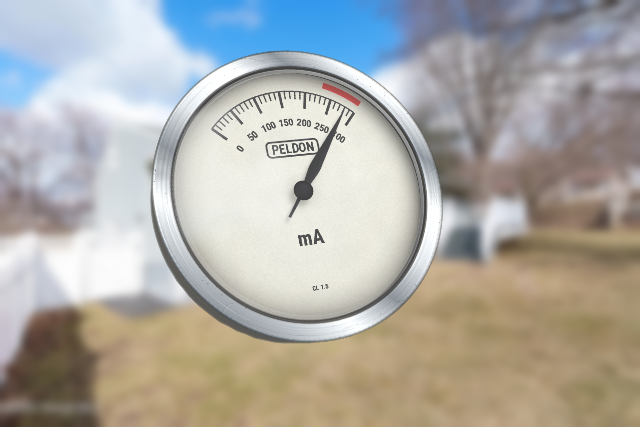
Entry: 280 (mA)
